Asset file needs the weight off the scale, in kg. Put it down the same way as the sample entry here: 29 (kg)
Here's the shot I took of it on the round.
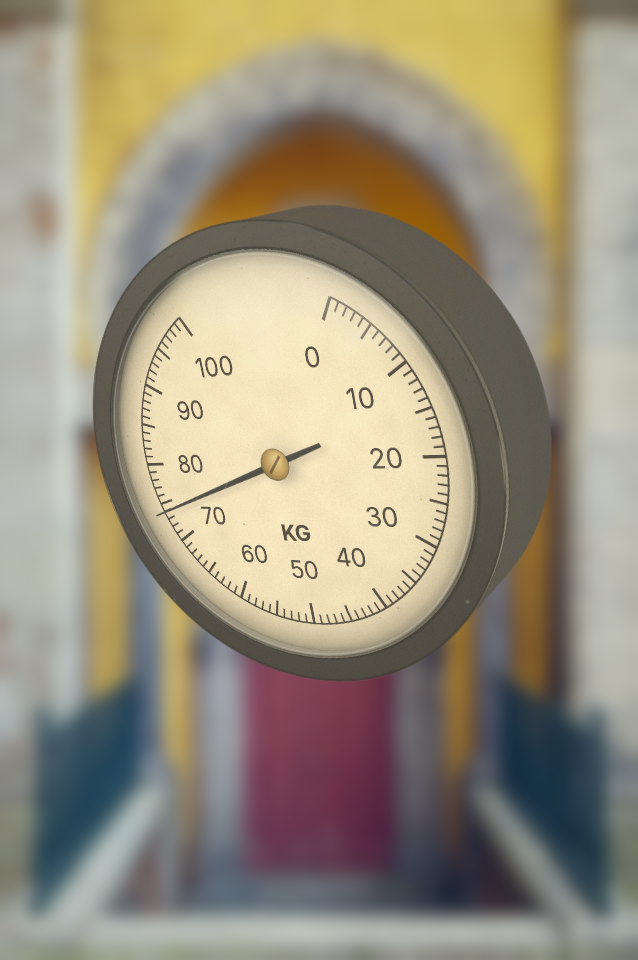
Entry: 74 (kg)
